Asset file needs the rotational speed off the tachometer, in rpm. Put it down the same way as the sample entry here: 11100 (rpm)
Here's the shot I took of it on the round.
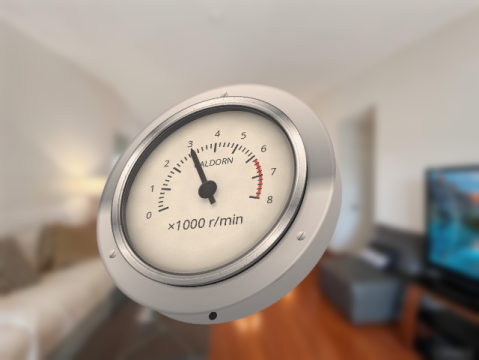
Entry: 3000 (rpm)
